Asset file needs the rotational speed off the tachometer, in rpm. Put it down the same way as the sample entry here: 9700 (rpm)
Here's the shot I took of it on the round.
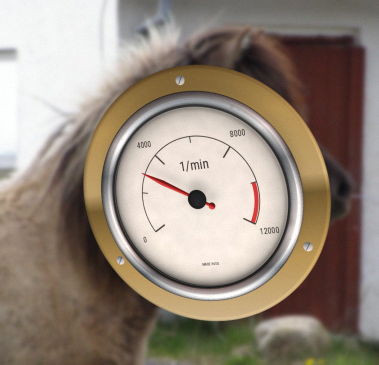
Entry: 3000 (rpm)
